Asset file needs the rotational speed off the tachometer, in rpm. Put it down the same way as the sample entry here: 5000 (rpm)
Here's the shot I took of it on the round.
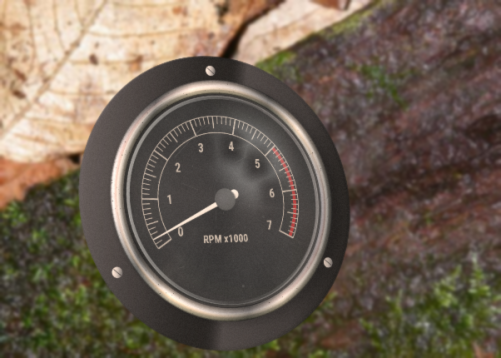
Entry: 200 (rpm)
